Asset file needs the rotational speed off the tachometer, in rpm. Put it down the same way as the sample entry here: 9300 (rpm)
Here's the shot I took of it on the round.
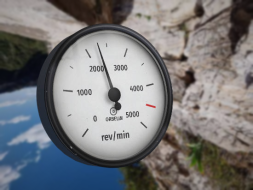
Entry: 2250 (rpm)
